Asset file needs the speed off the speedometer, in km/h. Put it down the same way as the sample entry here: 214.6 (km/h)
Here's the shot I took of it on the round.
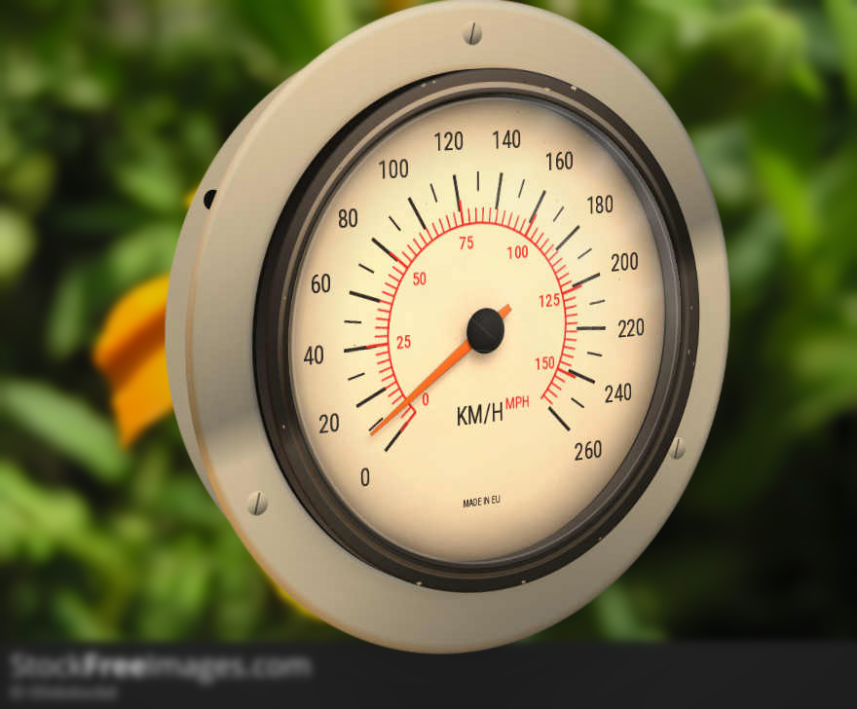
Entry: 10 (km/h)
